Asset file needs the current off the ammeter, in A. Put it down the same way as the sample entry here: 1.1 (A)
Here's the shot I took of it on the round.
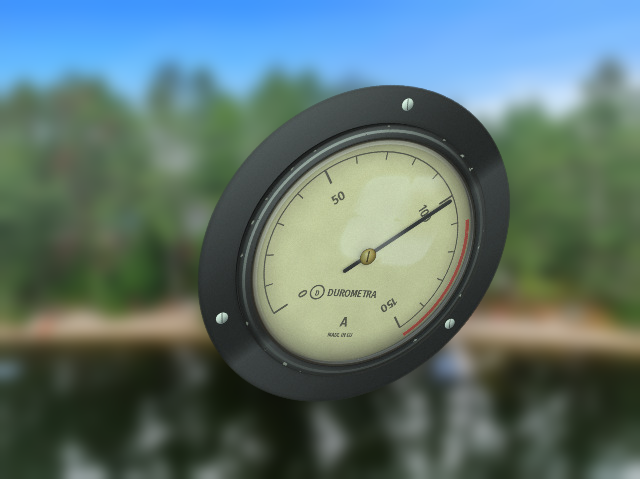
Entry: 100 (A)
